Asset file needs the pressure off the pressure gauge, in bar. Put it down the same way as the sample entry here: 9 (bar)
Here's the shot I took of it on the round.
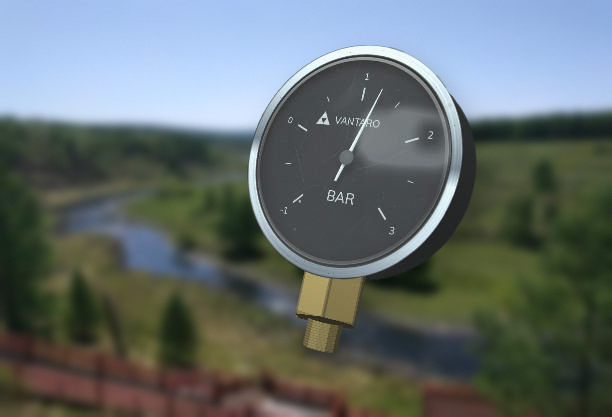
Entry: 1.25 (bar)
